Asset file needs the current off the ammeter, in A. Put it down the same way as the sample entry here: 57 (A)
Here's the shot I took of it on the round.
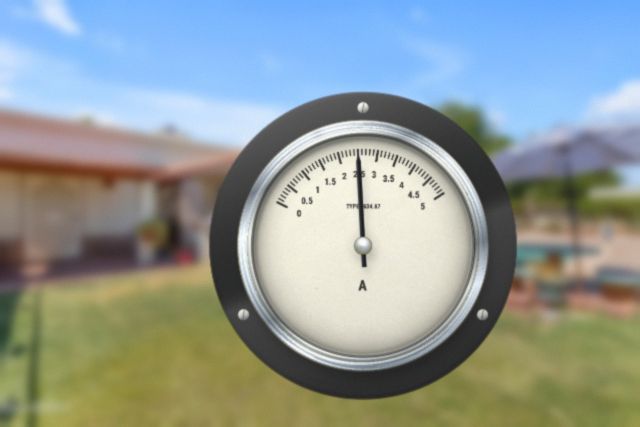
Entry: 2.5 (A)
